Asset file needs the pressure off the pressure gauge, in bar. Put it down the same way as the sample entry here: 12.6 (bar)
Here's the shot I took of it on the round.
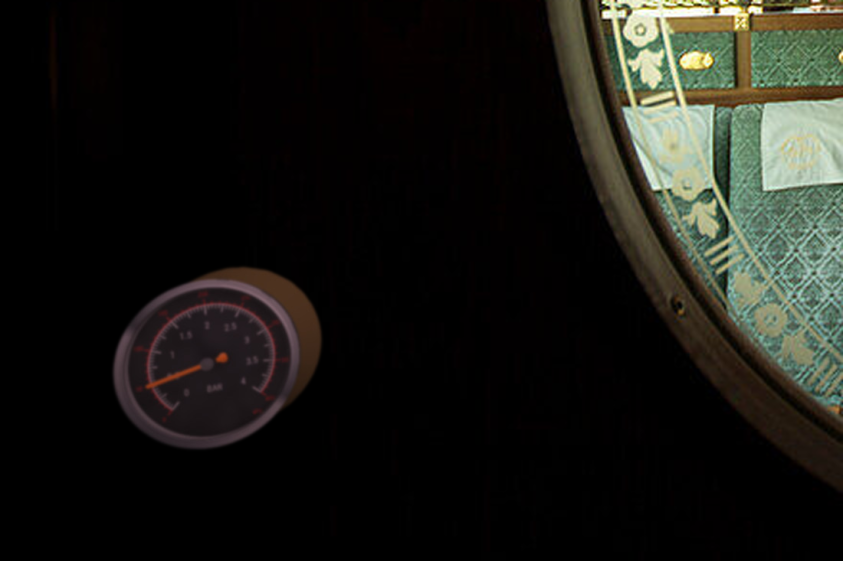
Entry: 0.5 (bar)
